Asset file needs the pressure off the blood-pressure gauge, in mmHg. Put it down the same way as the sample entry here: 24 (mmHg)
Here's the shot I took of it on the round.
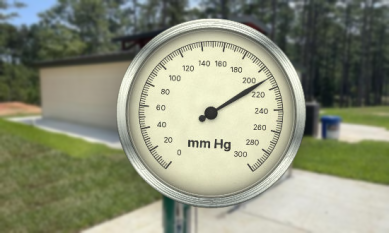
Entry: 210 (mmHg)
